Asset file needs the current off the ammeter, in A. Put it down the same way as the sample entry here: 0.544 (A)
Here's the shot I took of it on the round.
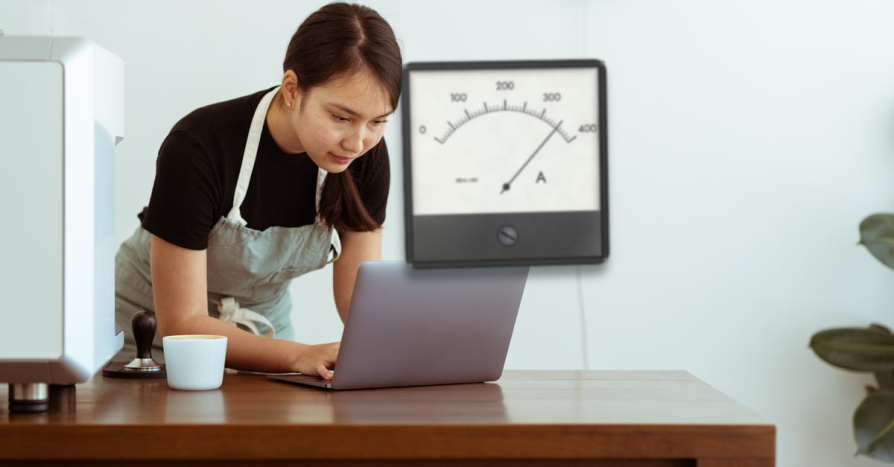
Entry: 350 (A)
